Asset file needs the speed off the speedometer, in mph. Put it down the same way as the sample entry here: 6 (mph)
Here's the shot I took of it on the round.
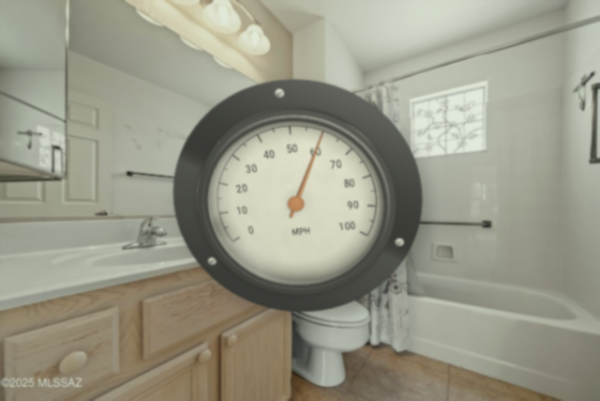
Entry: 60 (mph)
